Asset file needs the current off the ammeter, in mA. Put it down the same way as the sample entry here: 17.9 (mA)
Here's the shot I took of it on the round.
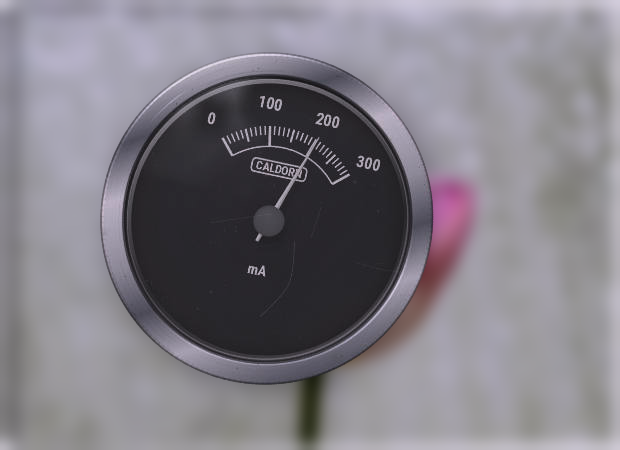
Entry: 200 (mA)
